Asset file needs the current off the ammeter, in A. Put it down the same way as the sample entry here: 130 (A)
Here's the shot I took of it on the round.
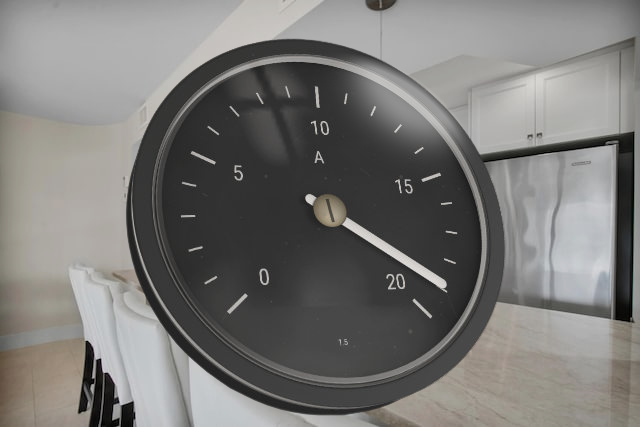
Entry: 19 (A)
